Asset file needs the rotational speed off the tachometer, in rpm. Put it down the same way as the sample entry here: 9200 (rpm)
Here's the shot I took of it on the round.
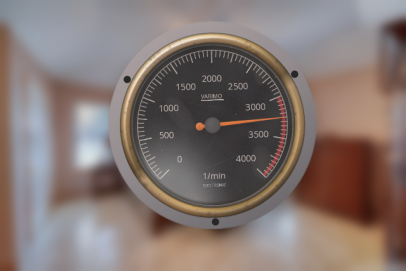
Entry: 3250 (rpm)
